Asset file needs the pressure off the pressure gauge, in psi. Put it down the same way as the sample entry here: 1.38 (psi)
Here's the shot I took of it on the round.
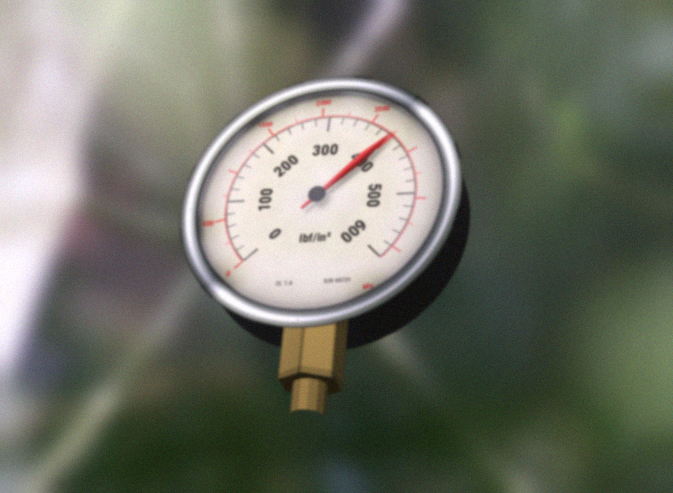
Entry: 400 (psi)
